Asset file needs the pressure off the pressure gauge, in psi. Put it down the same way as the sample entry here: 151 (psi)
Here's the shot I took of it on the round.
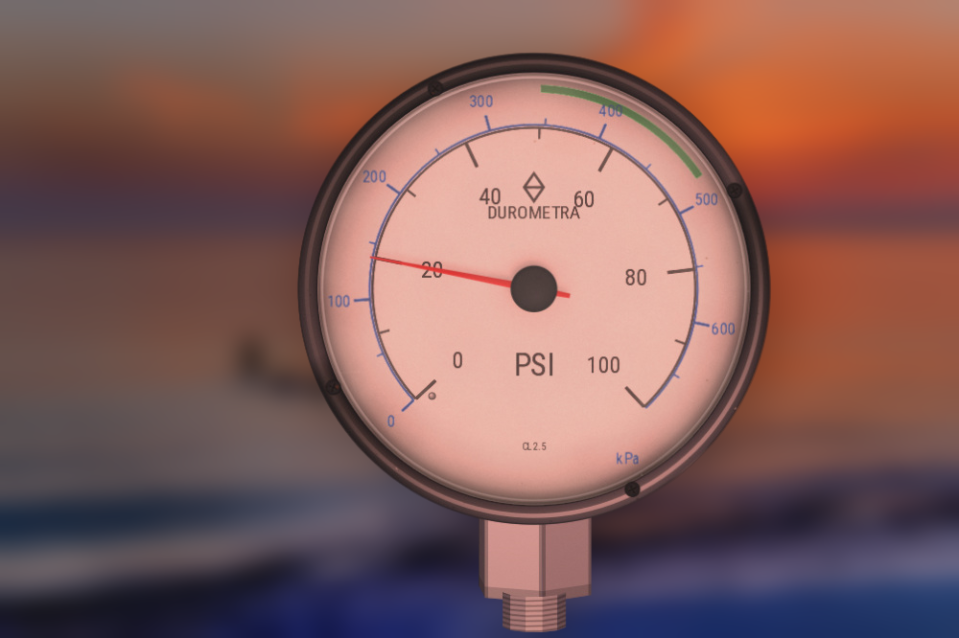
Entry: 20 (psi)
